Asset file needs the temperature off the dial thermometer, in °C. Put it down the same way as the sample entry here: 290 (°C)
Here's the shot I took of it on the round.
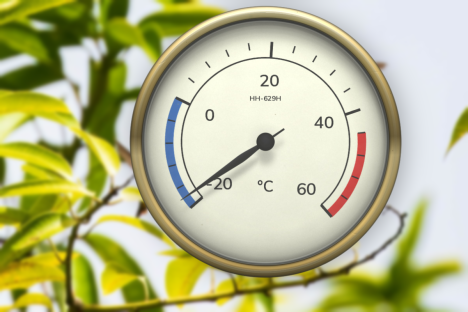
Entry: -18 (°C)
